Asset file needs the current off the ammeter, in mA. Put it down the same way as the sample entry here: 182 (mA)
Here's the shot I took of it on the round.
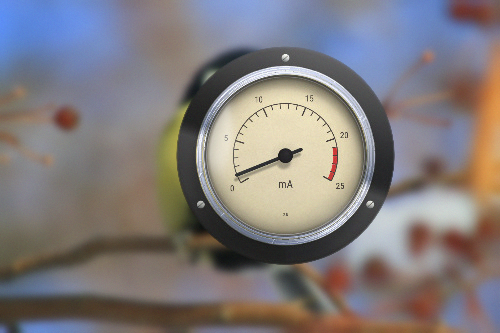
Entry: 1 (mA)
